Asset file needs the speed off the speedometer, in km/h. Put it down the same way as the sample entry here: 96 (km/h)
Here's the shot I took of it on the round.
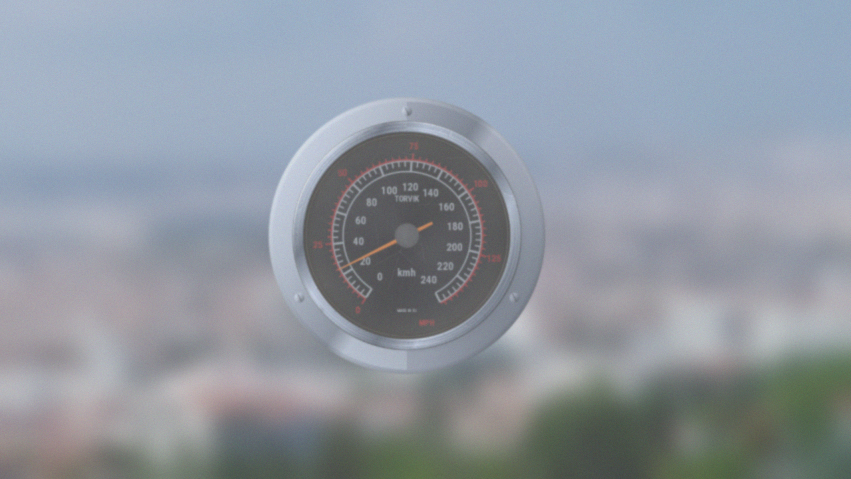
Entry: 24 (km/h)
